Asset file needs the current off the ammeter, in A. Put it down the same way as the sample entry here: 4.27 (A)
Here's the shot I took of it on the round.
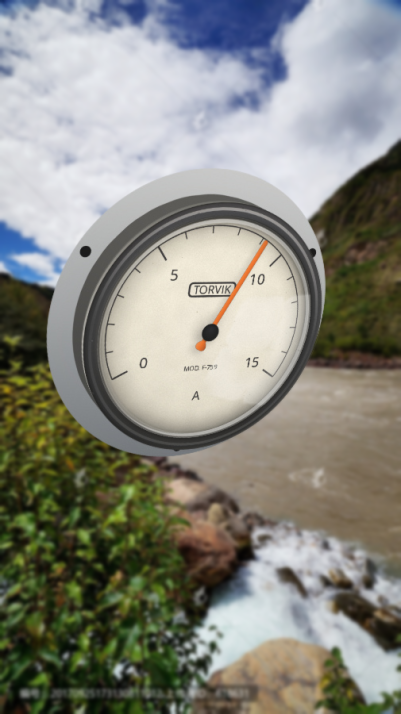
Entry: 9 (A)
